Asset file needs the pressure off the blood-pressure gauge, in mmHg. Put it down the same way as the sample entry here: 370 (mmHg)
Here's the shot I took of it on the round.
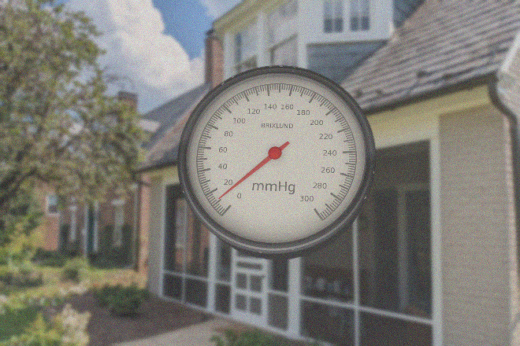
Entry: 10 (mmHg)
